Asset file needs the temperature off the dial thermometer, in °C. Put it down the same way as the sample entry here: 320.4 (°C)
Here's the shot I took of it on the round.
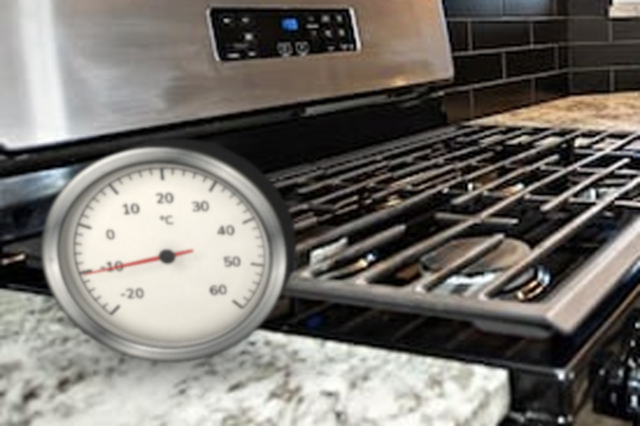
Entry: -10 (°C)
